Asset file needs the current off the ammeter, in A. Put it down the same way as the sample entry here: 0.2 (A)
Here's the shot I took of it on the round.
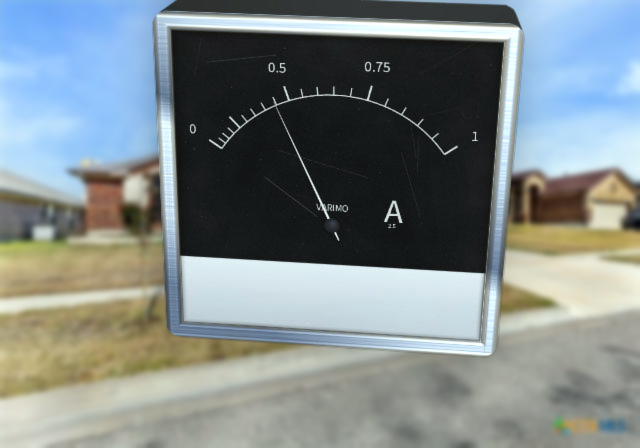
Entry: 0.45 (A)
